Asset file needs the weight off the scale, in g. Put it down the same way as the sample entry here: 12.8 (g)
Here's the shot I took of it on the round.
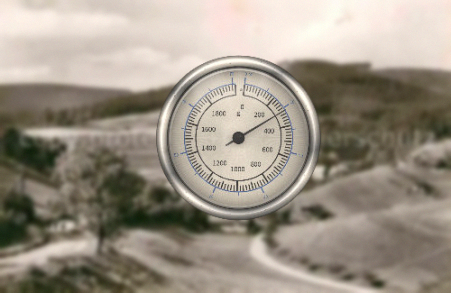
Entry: 300 (g)
